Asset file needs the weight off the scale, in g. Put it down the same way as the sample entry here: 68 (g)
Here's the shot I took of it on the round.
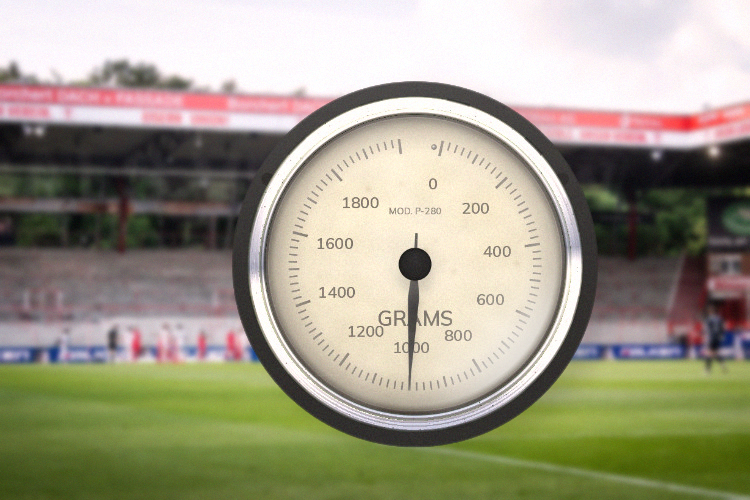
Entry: 1000 (g)
